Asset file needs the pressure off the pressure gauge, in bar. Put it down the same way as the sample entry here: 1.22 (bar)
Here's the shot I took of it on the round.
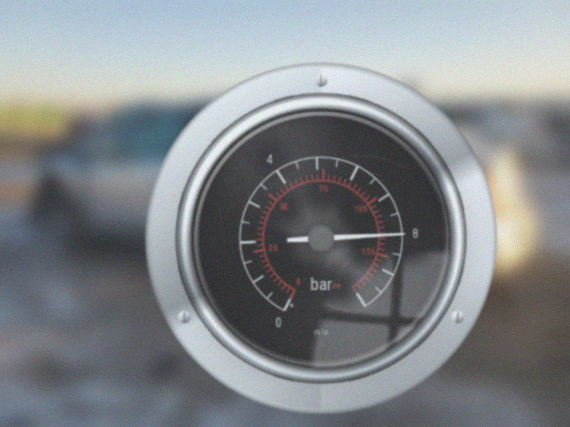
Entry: 8 (bar)
